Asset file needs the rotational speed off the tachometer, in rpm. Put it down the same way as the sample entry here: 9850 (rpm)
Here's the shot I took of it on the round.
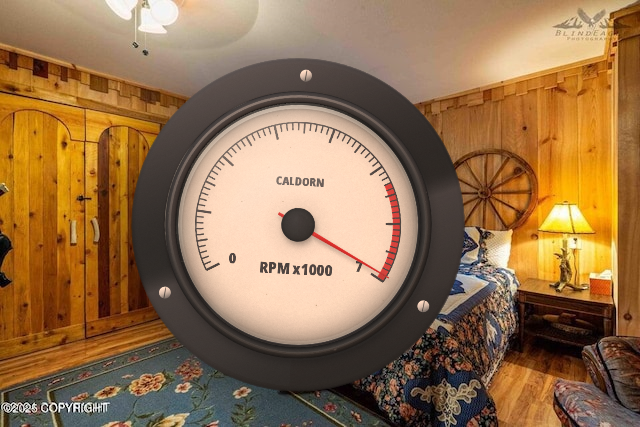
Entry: 6900 (rpm)
